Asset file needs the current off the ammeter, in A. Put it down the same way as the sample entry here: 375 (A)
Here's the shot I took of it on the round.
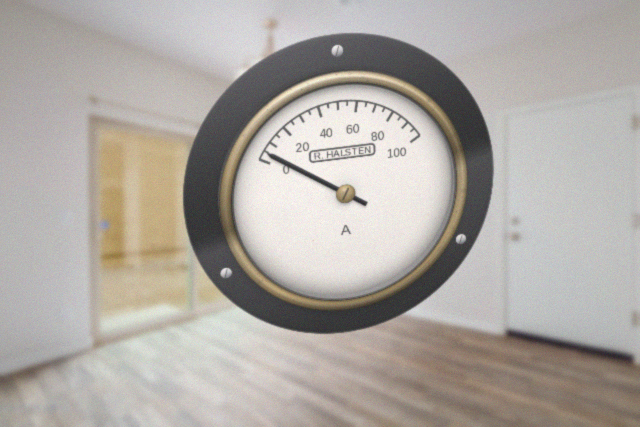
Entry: 5 (A)
